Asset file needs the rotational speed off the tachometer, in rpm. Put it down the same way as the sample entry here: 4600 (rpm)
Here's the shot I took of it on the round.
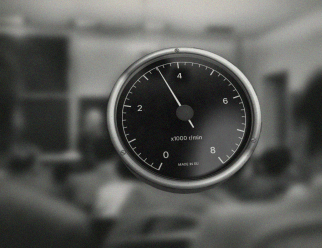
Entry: 3400 (rpm)
